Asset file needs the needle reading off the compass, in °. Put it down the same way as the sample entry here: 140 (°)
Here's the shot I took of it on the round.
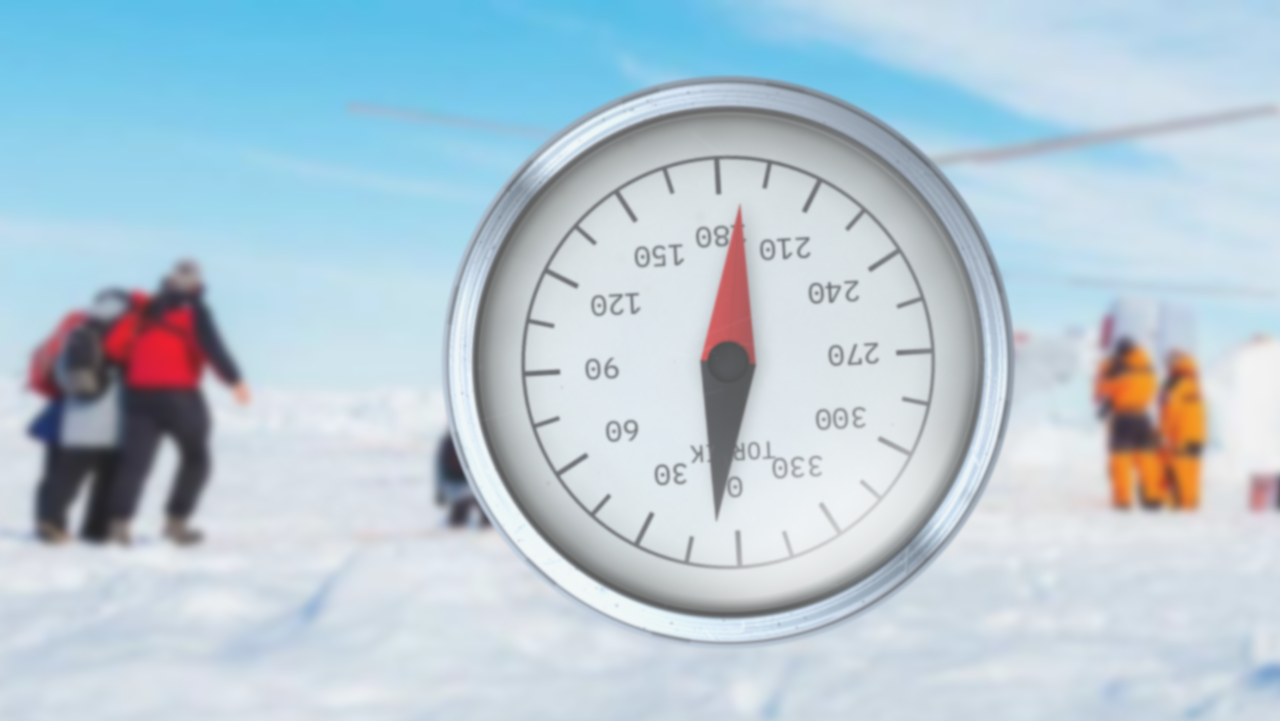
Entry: 187.5 (°)
